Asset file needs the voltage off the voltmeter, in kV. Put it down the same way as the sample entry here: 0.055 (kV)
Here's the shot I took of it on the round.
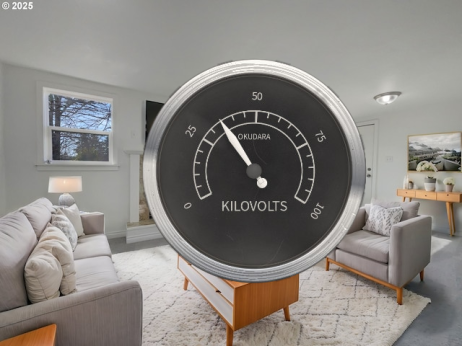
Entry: 35 (kV)
